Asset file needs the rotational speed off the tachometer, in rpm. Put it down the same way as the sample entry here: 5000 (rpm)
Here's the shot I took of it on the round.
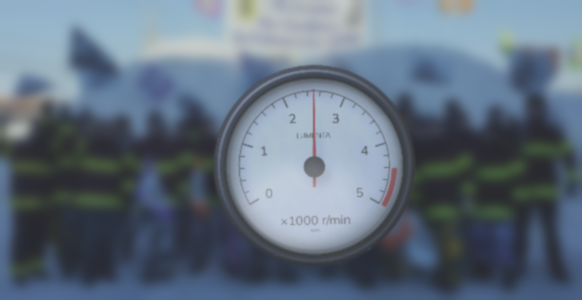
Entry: 2500 (rpm)
